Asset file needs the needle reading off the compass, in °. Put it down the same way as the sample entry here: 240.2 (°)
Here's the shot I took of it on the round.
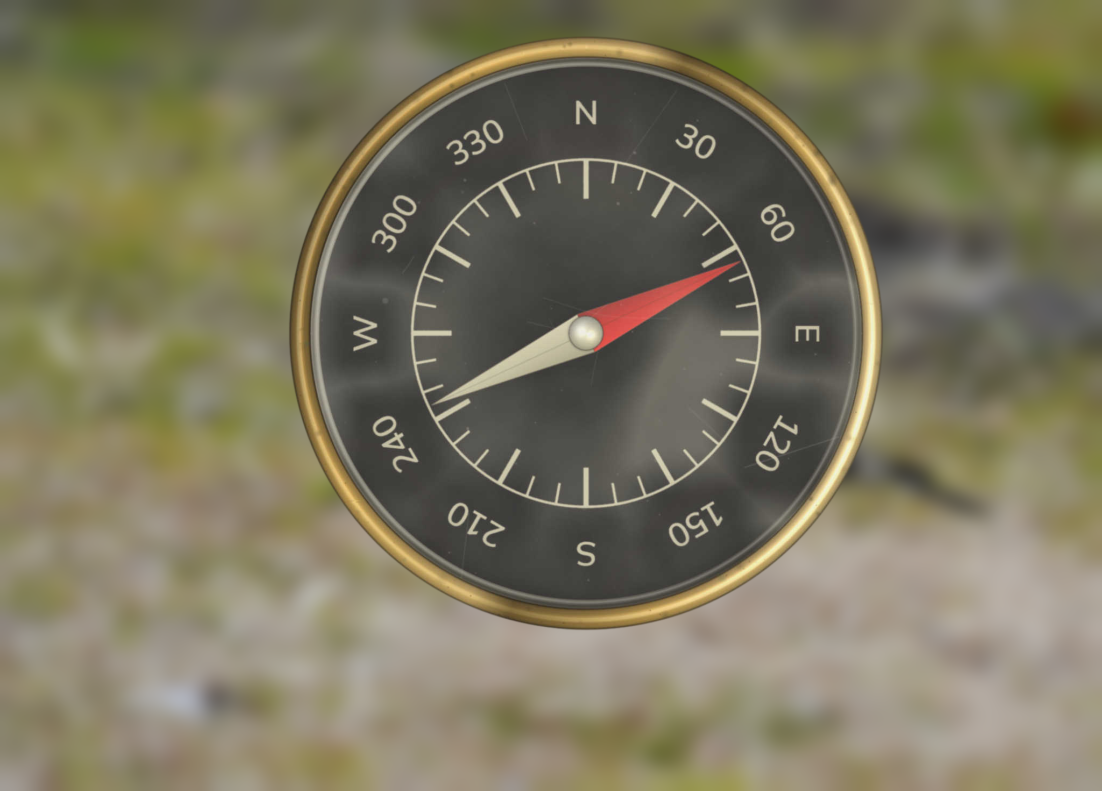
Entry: 65 (°)
